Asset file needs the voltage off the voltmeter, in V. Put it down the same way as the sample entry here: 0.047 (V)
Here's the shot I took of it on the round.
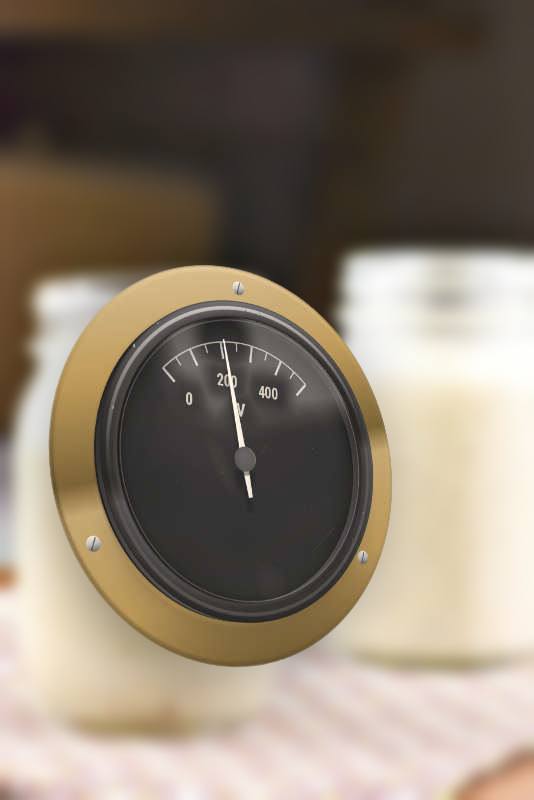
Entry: 200 (V)
